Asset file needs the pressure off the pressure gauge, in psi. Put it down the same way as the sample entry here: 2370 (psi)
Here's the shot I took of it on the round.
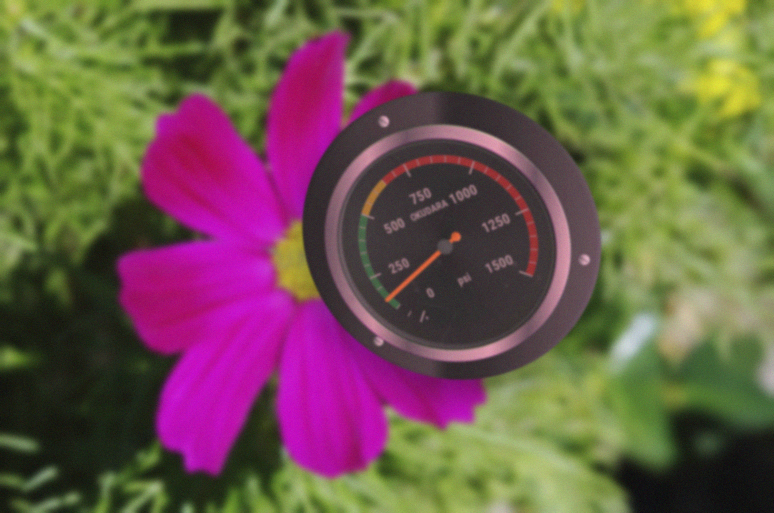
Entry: 150 (psi)
